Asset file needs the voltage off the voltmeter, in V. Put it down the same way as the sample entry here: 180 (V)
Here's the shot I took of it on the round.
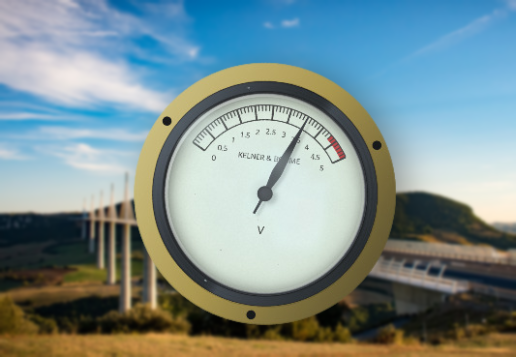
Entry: 3.5 (V)
